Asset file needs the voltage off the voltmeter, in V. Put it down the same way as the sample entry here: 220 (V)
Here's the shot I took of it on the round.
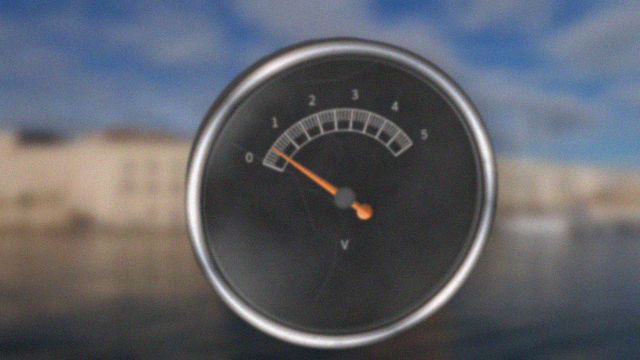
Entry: 0.5 (V)
